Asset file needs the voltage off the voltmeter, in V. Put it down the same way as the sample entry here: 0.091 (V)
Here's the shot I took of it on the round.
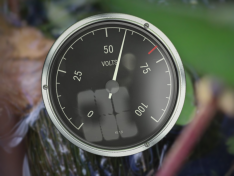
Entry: 57.5 (V)
